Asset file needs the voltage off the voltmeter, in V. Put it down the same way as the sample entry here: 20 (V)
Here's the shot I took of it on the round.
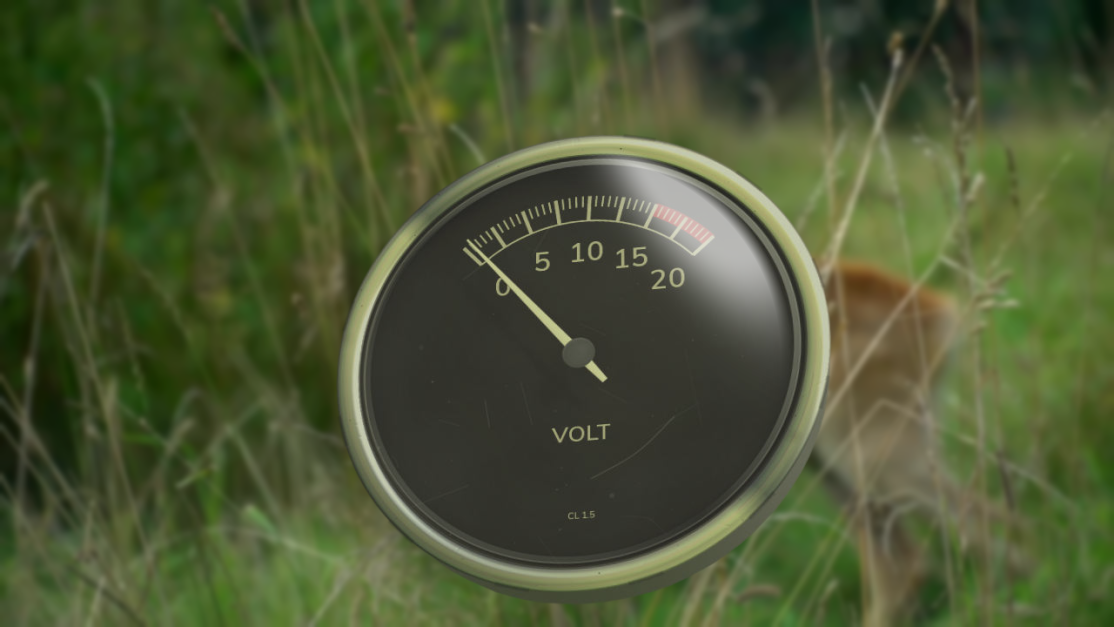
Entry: 0.5 (V)
